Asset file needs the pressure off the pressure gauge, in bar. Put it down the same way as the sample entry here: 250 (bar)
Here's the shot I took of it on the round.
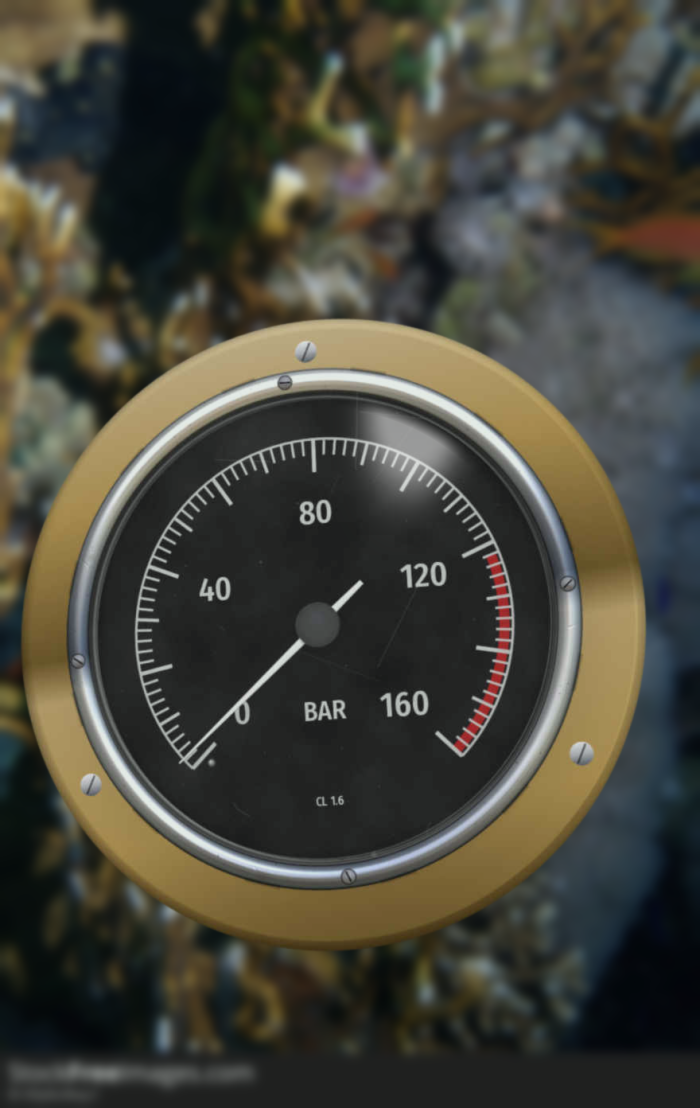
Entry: 2 (bar)
